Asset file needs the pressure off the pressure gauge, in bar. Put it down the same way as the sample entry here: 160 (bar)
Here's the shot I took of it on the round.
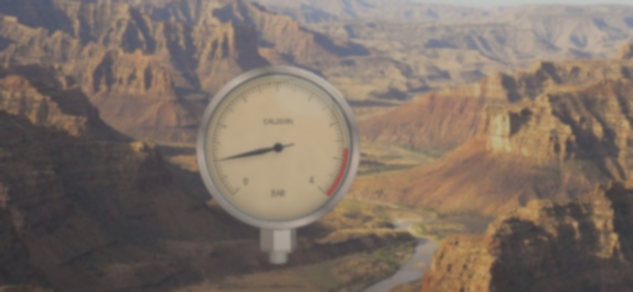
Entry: 0.5 (bar)
